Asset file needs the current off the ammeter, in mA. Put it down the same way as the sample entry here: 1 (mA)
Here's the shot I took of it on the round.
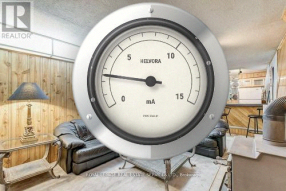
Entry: 2.5 (mA)
